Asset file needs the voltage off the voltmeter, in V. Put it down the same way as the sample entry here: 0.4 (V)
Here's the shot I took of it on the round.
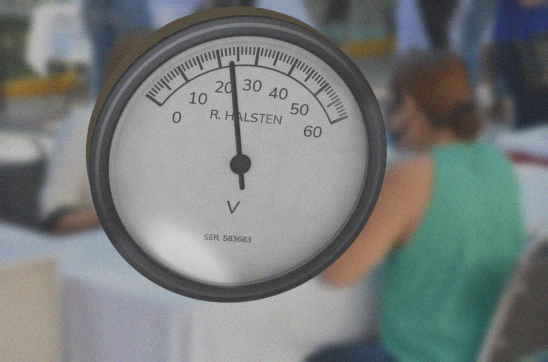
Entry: 23 (V)
